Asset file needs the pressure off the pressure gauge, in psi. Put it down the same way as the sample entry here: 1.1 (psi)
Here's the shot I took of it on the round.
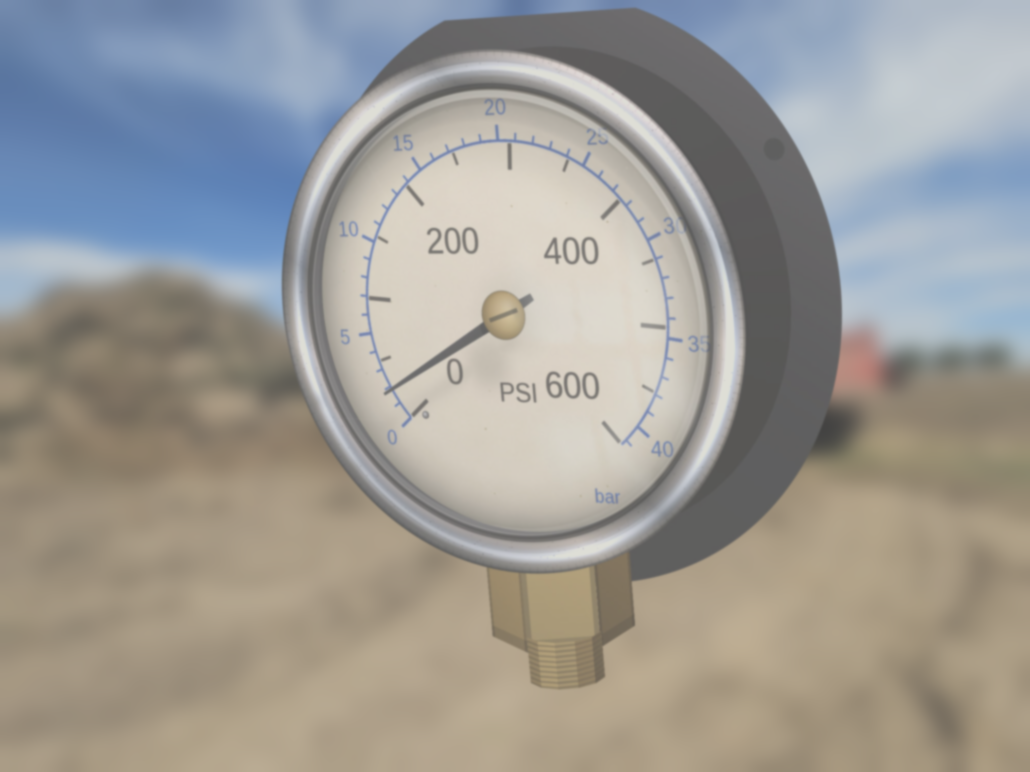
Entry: 25 (psi)
